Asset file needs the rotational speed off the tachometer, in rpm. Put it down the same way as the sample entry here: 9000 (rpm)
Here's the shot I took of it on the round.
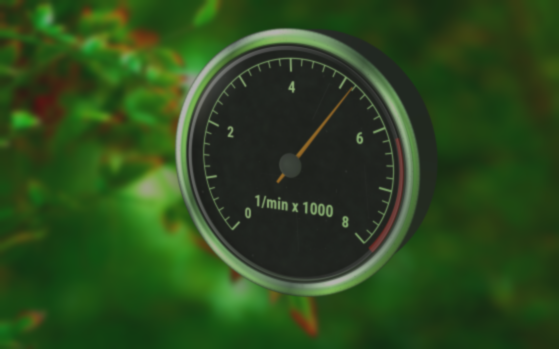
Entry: 5200 (rpm)
